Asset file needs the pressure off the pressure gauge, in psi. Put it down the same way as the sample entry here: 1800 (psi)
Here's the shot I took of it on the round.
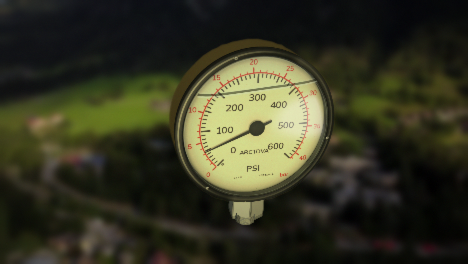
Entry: 50 (psi)
